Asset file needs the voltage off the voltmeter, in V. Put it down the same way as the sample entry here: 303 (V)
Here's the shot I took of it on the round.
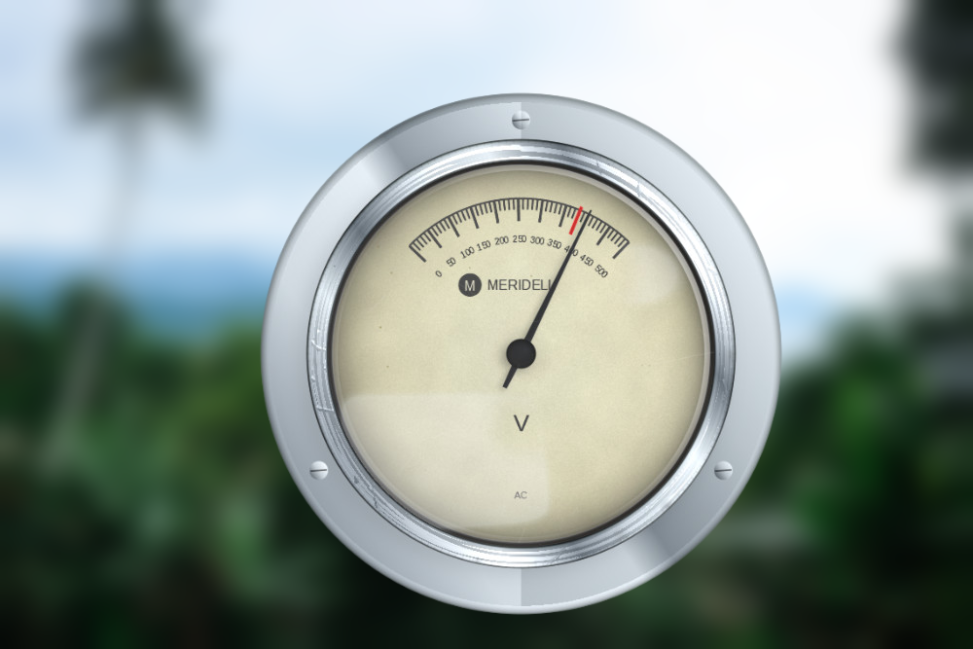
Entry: 400 (V)
